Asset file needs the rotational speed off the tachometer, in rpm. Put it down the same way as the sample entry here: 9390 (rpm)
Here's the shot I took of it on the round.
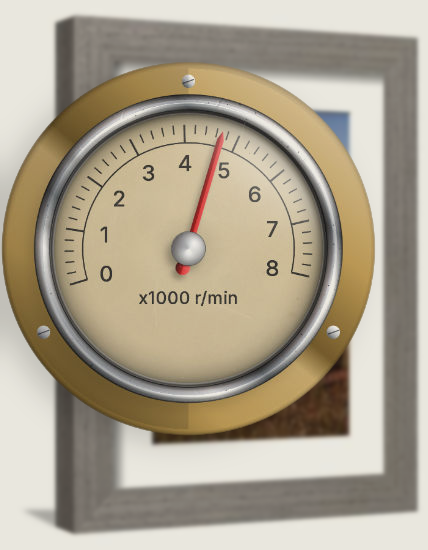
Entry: 4700 (rpm)
